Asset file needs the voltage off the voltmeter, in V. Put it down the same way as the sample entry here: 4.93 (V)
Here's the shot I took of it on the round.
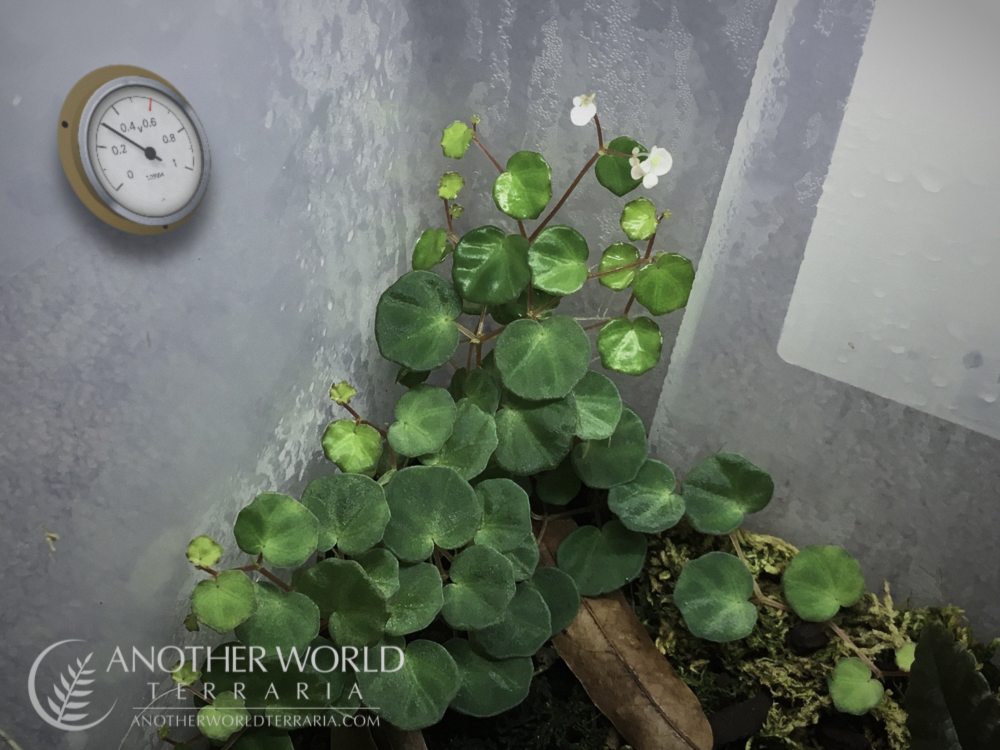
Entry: 0.3 (V)
